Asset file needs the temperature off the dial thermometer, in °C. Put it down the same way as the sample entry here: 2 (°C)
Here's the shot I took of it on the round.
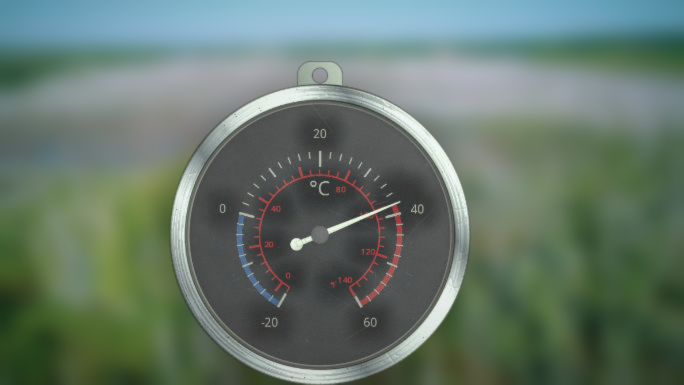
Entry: 38 (°C)
